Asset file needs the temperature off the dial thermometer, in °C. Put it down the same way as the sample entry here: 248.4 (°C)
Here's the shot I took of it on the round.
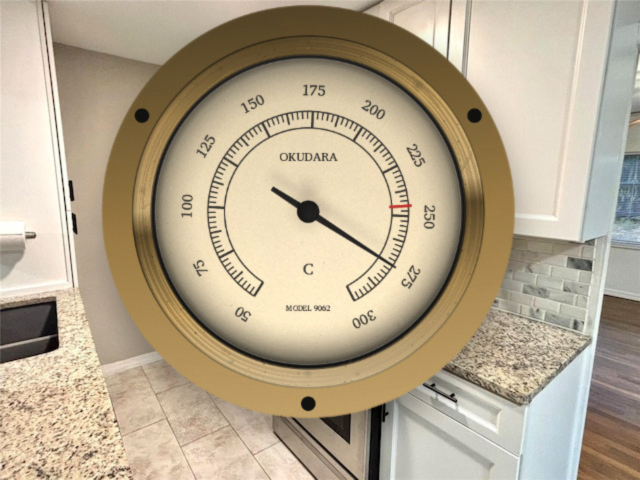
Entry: 275 (°C)
